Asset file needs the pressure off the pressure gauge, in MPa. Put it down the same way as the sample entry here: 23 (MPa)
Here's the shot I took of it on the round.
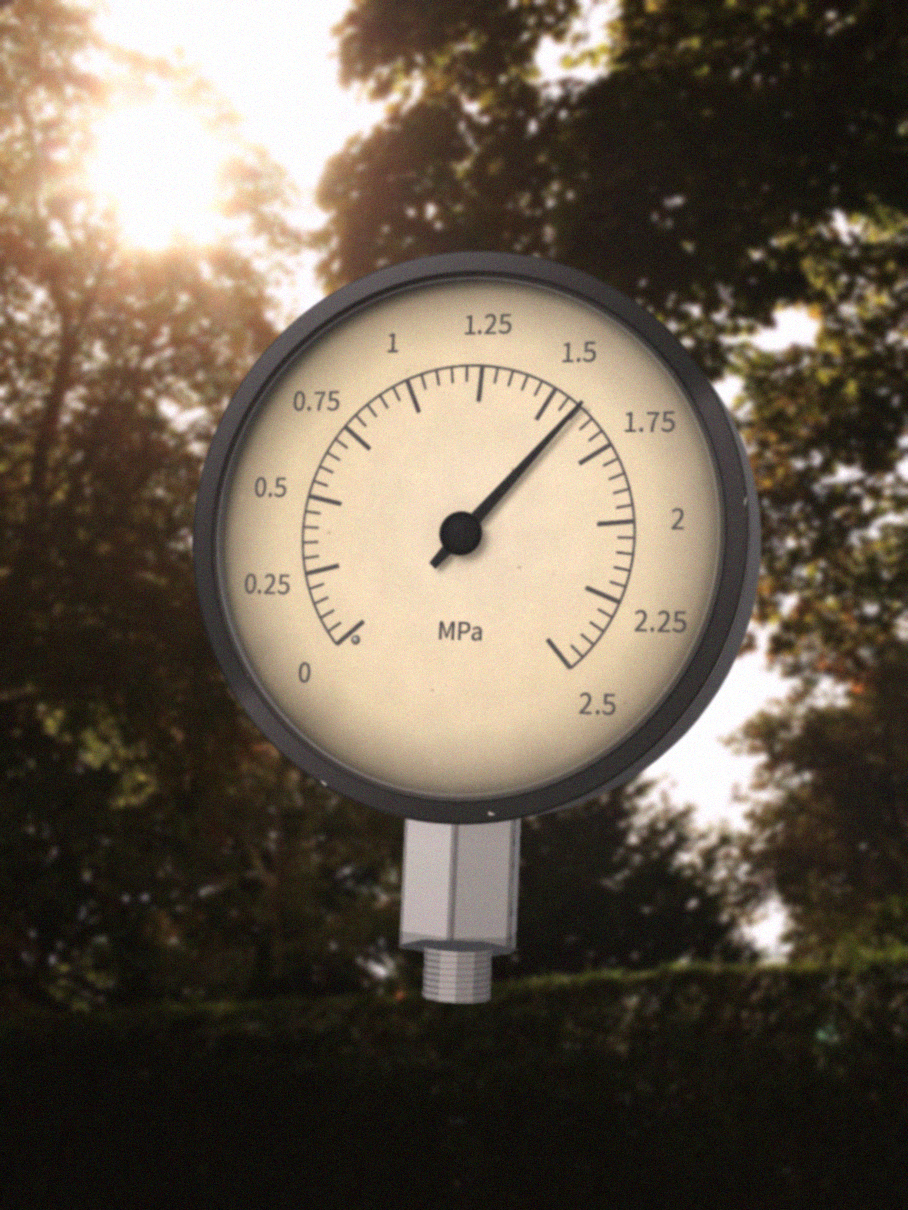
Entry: 1.6 (MPa)
